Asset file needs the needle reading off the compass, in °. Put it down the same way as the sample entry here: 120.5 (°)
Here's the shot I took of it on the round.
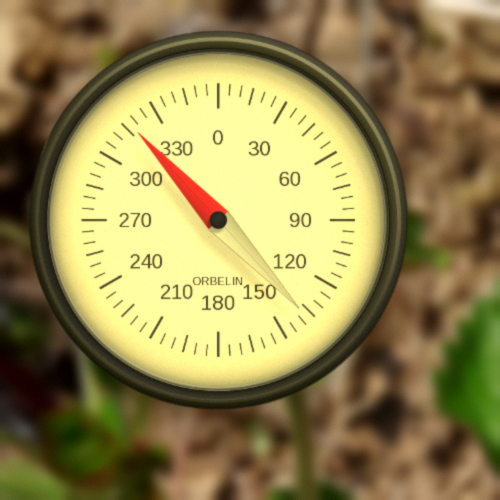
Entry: 317.5 (°)
